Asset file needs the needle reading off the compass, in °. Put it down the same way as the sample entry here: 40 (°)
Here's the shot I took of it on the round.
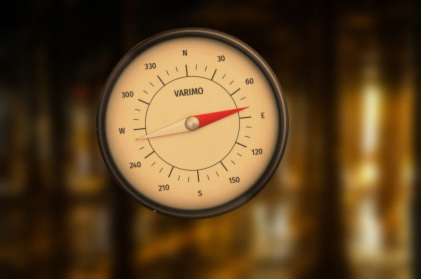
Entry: 80 (°)
